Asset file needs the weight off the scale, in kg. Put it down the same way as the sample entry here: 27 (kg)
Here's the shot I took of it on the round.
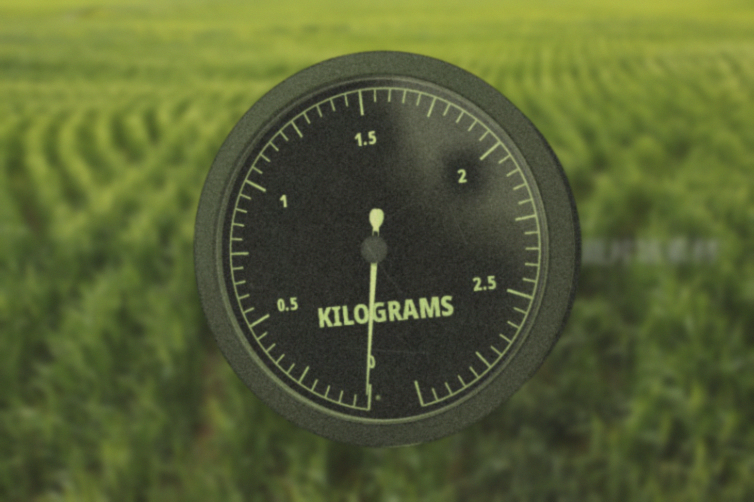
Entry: 0 (kg)
